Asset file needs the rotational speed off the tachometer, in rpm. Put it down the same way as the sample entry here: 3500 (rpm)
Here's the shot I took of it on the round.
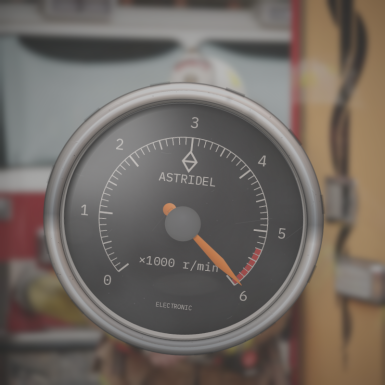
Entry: 5900 (rpm)
